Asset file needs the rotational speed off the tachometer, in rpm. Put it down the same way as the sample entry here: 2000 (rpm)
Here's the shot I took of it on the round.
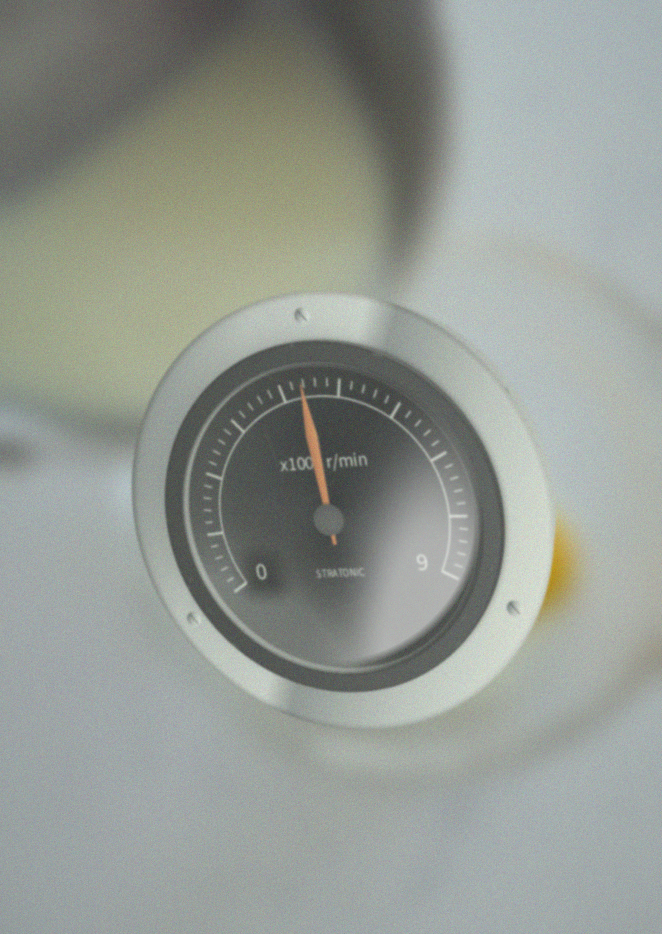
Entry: 4400 (rpm)
